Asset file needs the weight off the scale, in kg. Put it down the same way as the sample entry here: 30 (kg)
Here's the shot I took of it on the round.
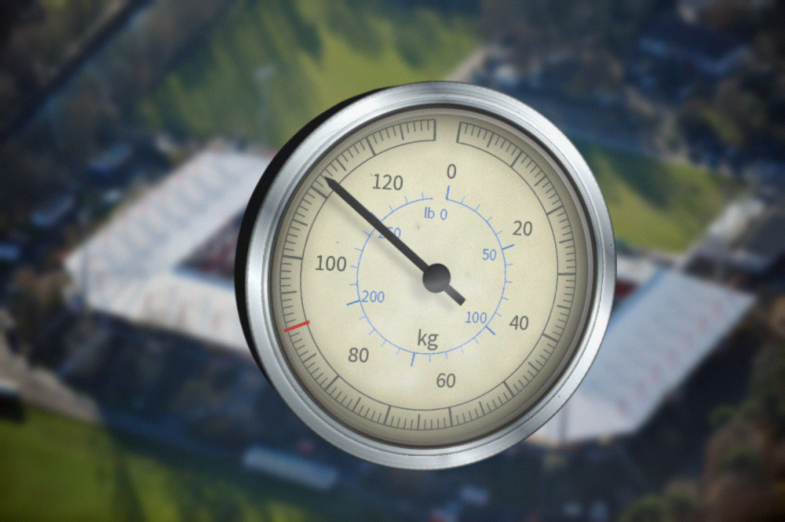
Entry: 112 (kg)
